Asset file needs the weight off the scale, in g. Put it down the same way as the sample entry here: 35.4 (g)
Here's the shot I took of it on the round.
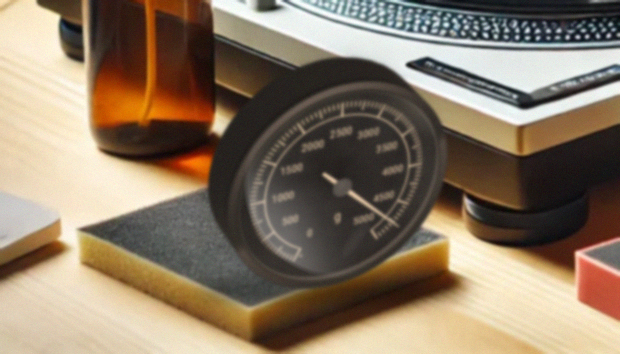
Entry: 4750 (g)
